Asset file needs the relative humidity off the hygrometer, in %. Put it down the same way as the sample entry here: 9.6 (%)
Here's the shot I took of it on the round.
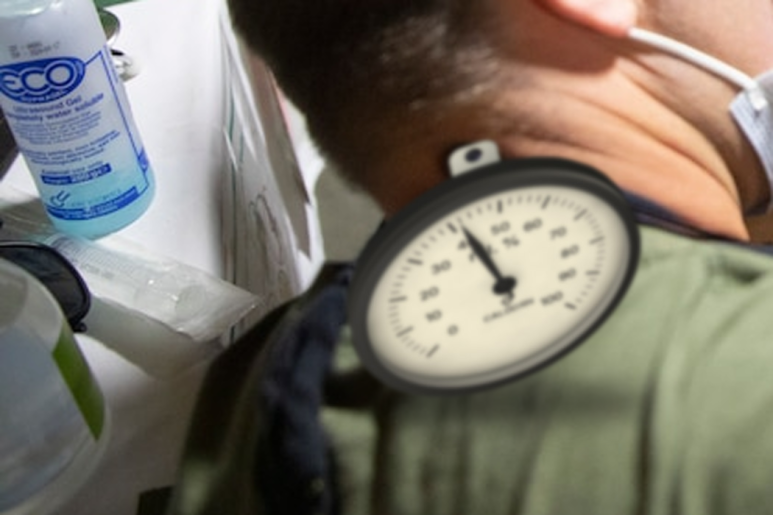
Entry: 42 (%)
